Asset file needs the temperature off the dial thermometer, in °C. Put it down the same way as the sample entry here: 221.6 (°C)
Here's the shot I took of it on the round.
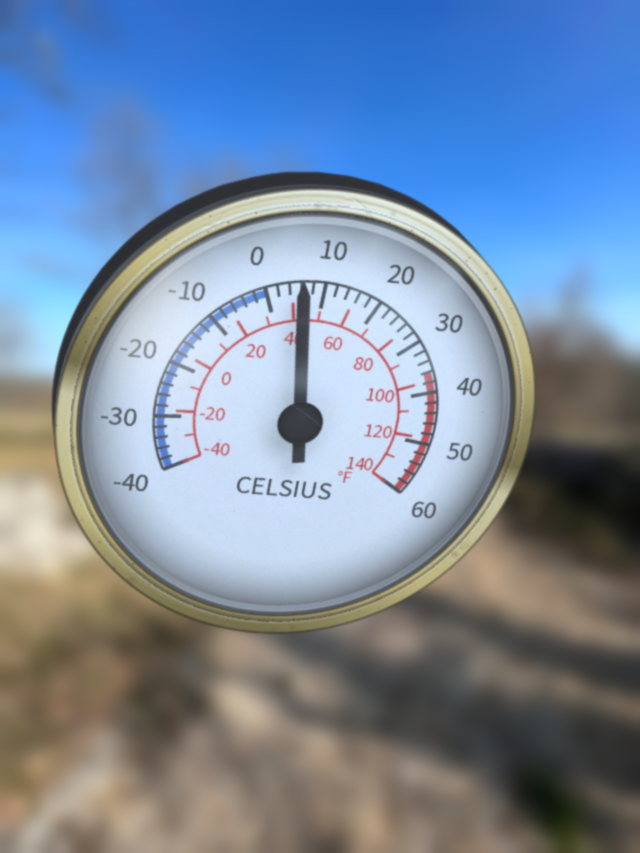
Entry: 6 (°C)
